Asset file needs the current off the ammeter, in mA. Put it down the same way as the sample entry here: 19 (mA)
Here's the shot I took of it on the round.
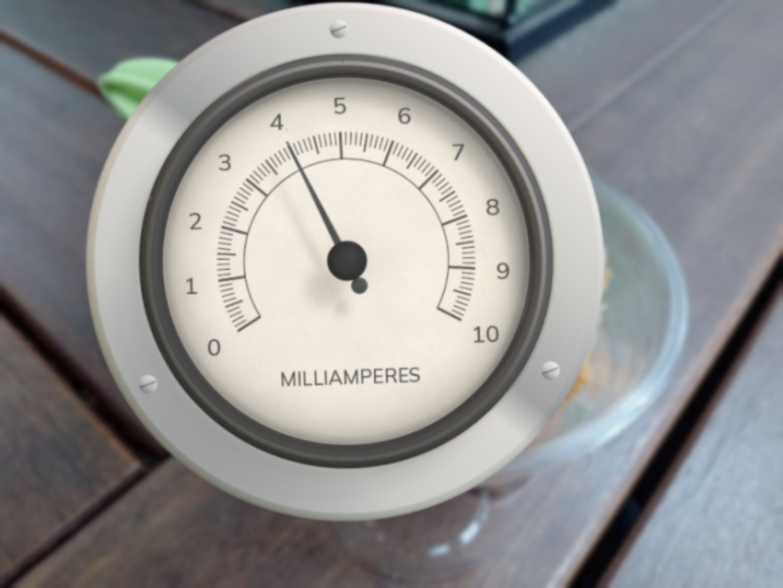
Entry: 4 (mA)
